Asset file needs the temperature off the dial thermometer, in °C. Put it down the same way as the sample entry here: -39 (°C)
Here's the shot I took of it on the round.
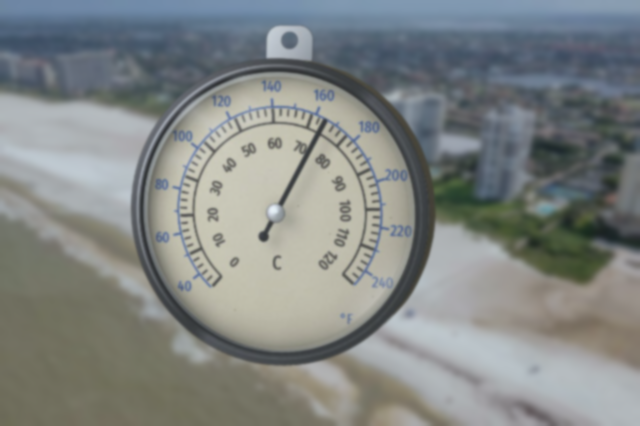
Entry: 74 (°C)
